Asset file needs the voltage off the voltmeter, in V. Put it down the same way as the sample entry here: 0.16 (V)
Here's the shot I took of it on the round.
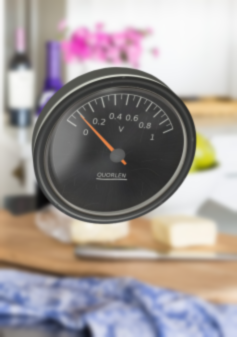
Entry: 0.1 (V)
